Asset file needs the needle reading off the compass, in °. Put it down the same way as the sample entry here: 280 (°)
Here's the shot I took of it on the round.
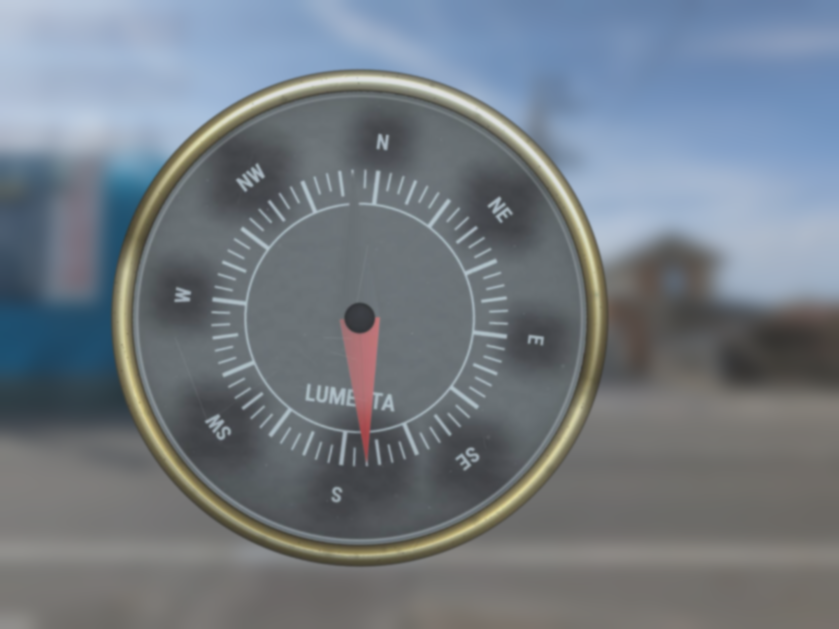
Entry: 170 (°)
